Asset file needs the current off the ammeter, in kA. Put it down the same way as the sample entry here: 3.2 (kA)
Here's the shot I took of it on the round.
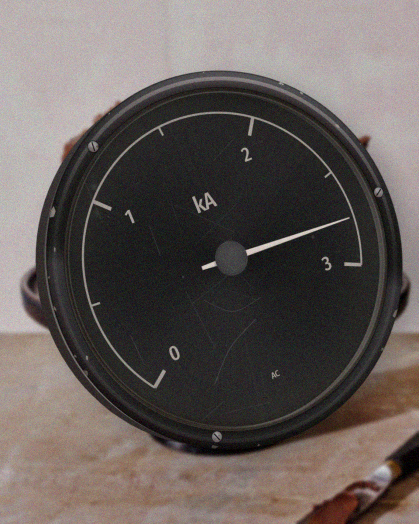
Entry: 2.75 (kA)
